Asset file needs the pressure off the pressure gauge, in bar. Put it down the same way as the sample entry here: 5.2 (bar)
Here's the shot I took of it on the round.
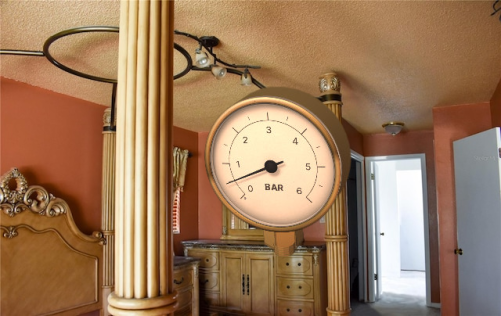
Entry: 0.5 (bar)
